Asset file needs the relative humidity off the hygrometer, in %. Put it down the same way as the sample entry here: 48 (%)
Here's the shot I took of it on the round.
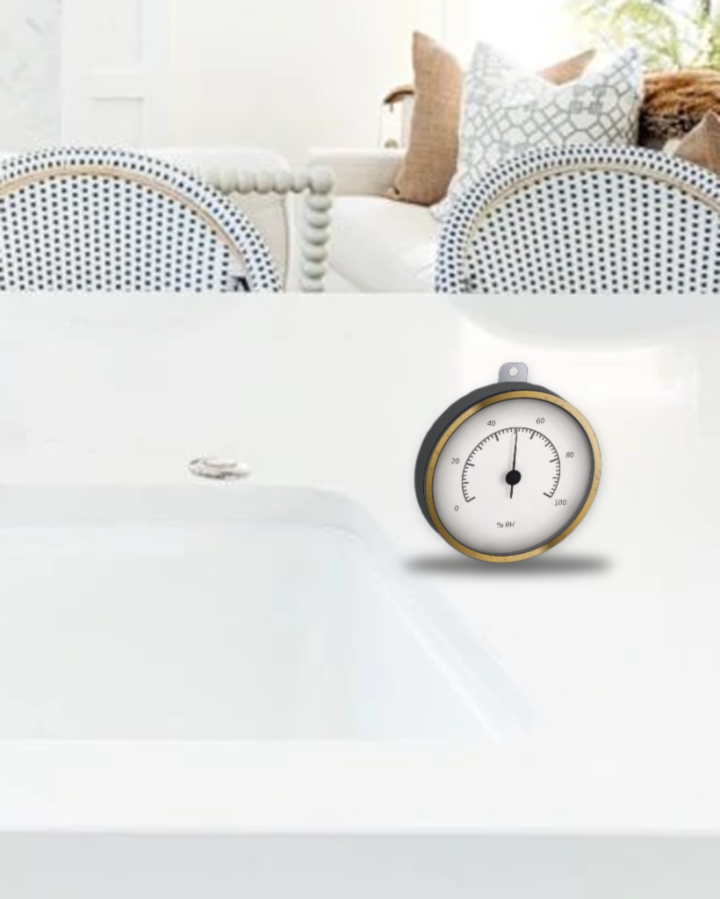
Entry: 50 (%)
